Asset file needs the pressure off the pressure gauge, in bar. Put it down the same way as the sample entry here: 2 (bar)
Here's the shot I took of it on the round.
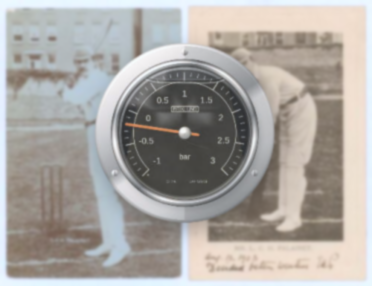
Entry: -0.2 (bar)
